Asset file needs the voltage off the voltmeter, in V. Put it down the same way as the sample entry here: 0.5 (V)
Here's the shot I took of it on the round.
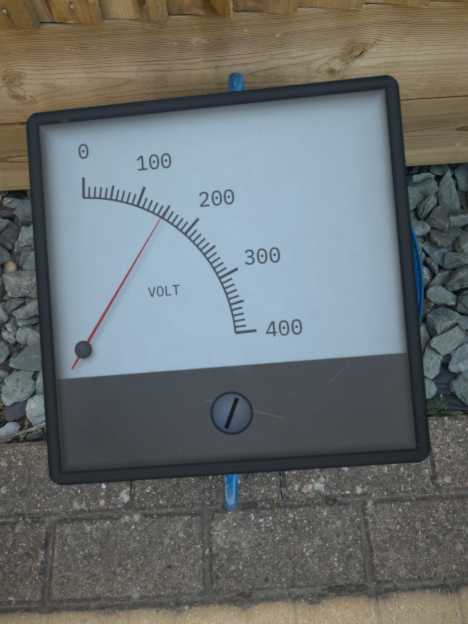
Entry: 150 (V)
